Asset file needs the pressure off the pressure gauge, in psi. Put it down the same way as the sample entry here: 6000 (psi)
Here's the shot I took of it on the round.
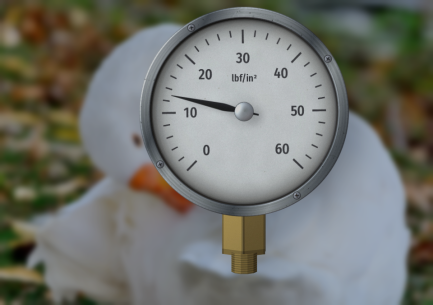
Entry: 13 (psi)
